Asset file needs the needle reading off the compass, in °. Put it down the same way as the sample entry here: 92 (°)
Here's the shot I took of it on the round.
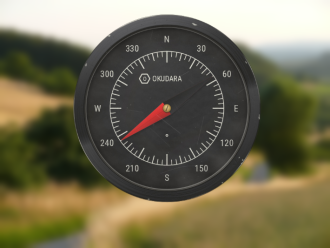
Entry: 235 (°)
